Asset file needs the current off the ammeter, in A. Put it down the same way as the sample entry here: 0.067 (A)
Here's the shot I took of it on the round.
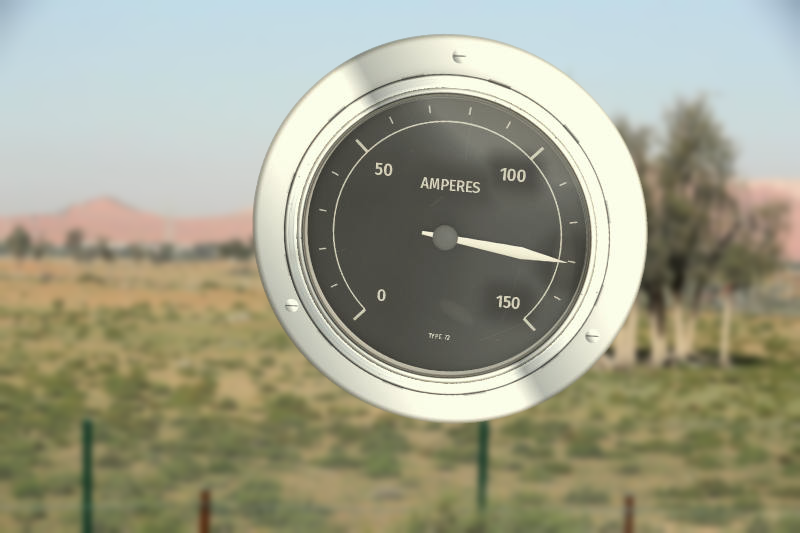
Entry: 130 (A)
